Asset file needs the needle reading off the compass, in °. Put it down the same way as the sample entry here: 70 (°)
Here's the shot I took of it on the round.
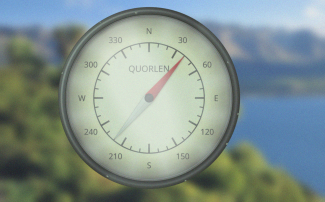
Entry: 40 (°)
